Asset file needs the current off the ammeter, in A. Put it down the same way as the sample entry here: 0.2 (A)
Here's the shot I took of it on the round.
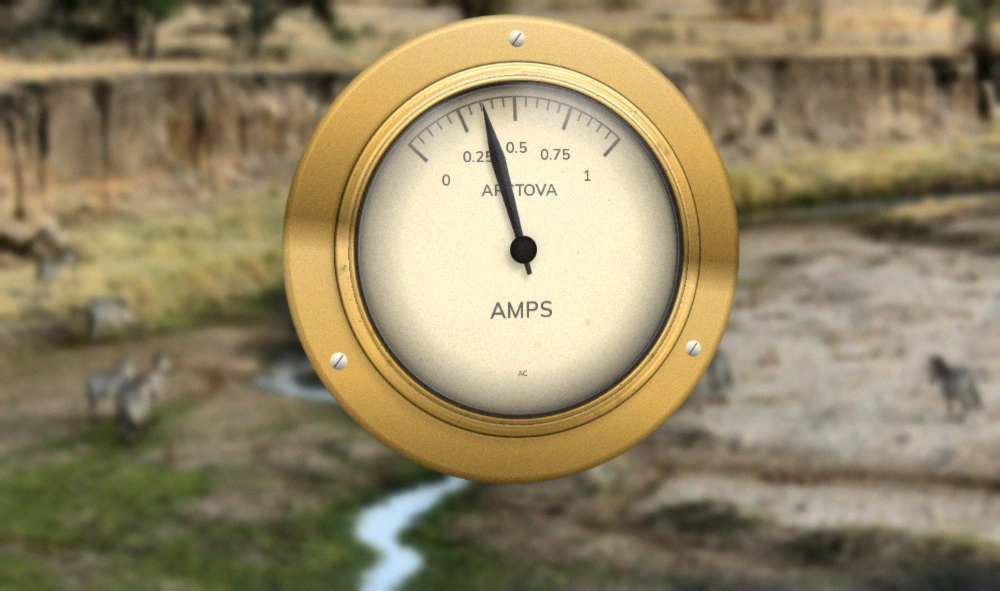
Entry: 0.35 (A)
